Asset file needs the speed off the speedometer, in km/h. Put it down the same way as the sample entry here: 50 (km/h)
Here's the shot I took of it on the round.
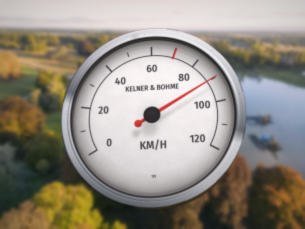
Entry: 90 (km/h)
